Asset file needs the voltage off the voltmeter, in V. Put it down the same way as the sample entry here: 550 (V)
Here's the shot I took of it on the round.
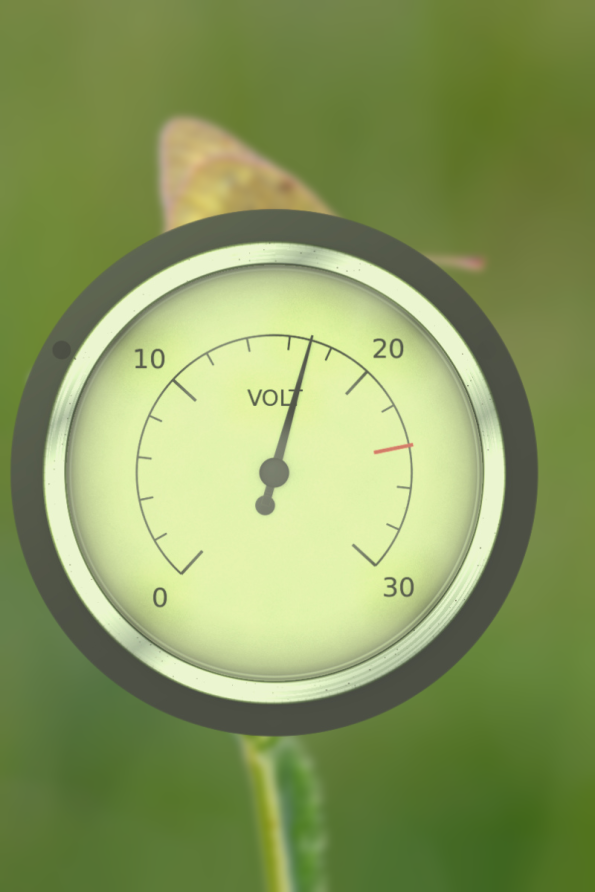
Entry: 17 (V)
